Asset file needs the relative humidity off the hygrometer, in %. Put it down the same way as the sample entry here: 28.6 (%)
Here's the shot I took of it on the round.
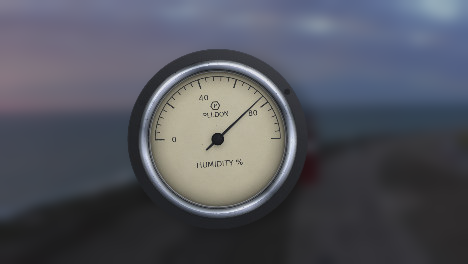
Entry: 76 (%)
